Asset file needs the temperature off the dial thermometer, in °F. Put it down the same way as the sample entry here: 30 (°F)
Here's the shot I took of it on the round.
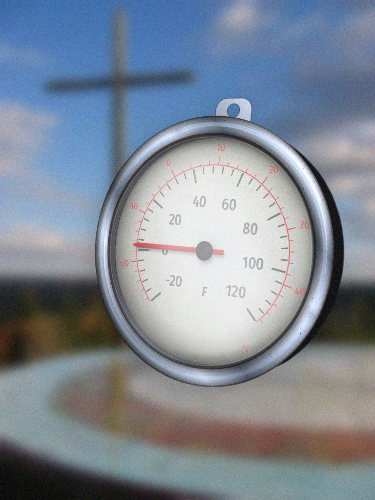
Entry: 2 (°F)
